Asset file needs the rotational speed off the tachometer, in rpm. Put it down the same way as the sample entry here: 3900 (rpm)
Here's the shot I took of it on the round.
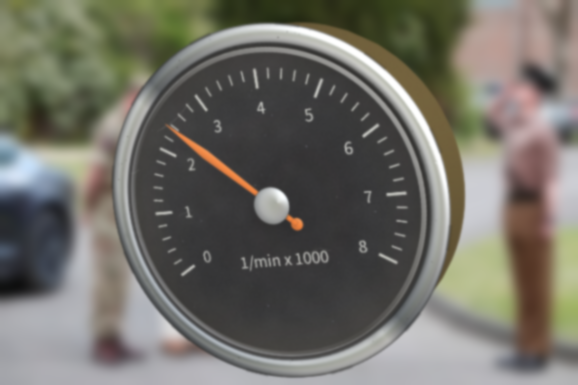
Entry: 2400 (rpm)
